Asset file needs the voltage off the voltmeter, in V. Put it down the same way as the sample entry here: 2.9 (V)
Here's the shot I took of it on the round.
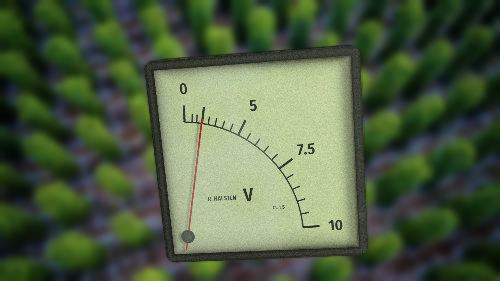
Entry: 2.5 (V)
